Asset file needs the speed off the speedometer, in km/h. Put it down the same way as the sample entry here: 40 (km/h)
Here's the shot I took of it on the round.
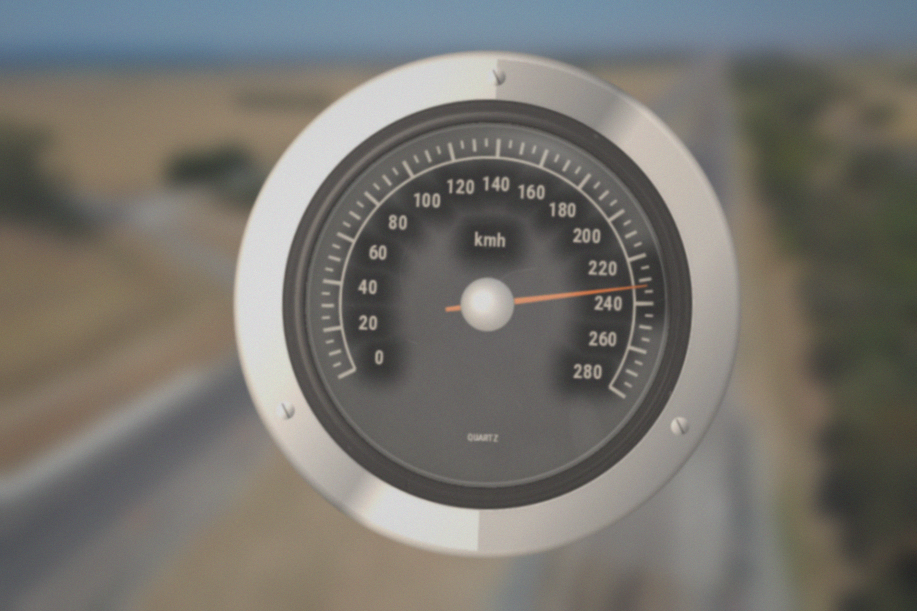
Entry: 232.5 (km/h)
